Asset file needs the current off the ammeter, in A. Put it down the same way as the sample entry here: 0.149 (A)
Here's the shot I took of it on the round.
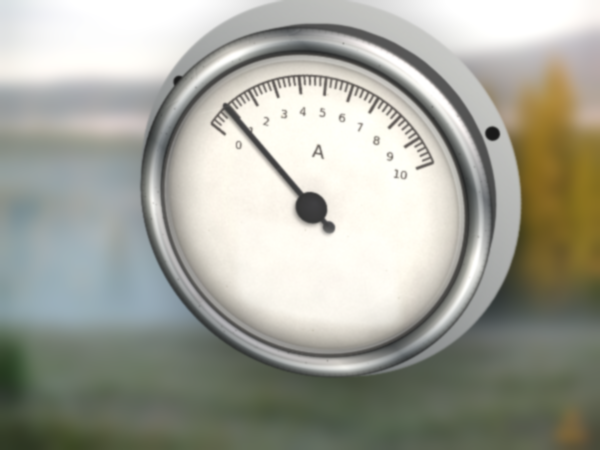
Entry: 1 (A)
